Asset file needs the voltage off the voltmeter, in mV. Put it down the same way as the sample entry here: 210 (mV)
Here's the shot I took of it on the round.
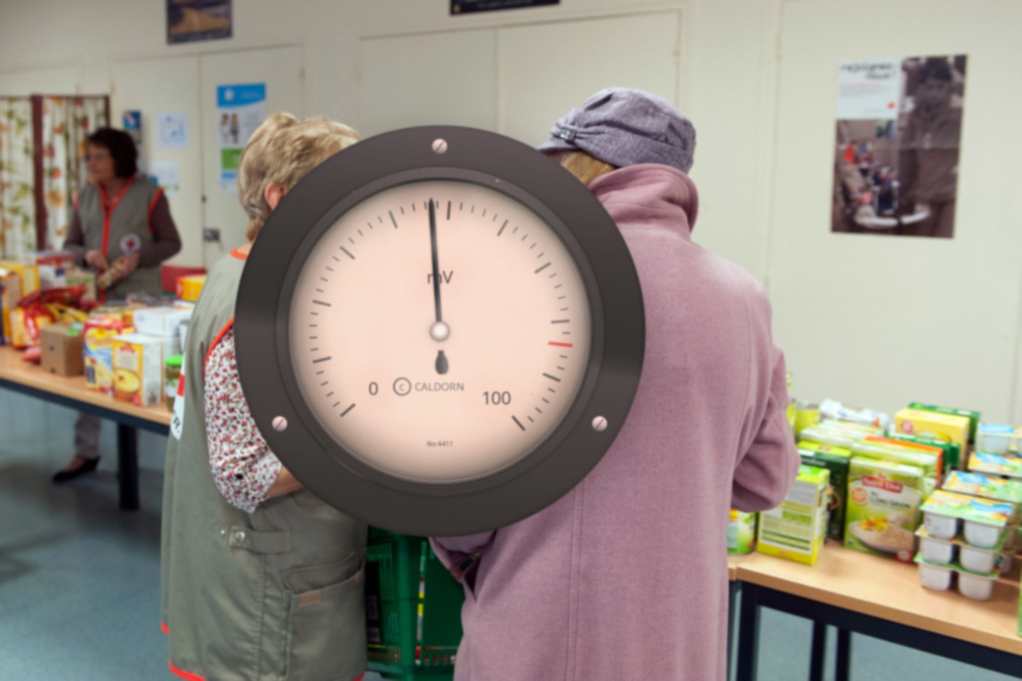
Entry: 47 (mV)
